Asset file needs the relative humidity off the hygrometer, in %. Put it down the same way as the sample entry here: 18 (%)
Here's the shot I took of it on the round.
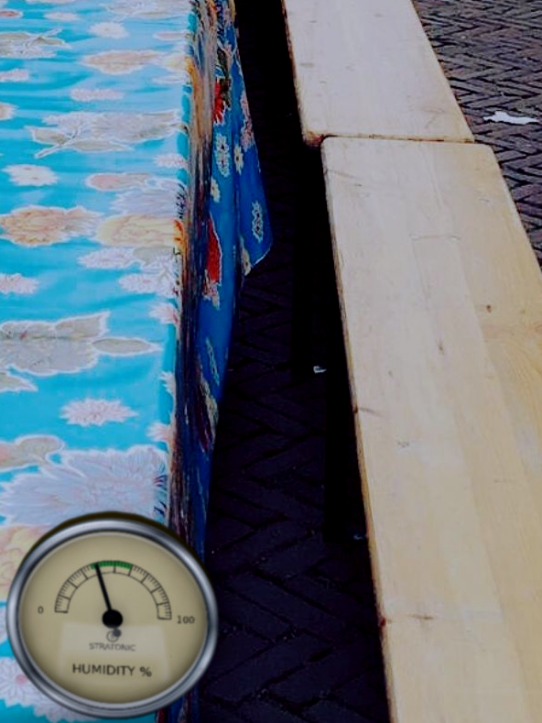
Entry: 40 (%)
